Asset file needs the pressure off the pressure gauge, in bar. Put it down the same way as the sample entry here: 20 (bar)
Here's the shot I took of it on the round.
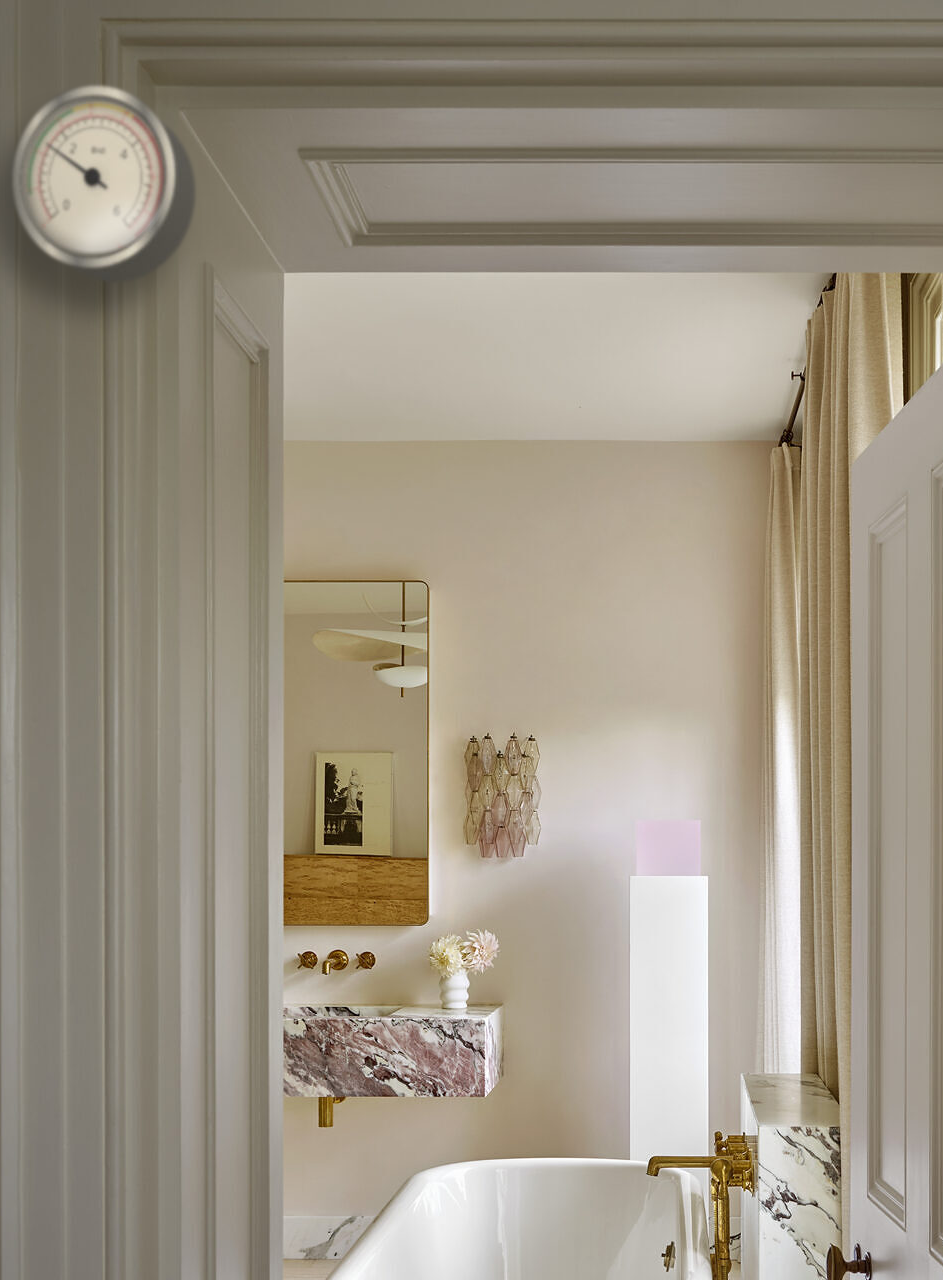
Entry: 1.6 (bar)
